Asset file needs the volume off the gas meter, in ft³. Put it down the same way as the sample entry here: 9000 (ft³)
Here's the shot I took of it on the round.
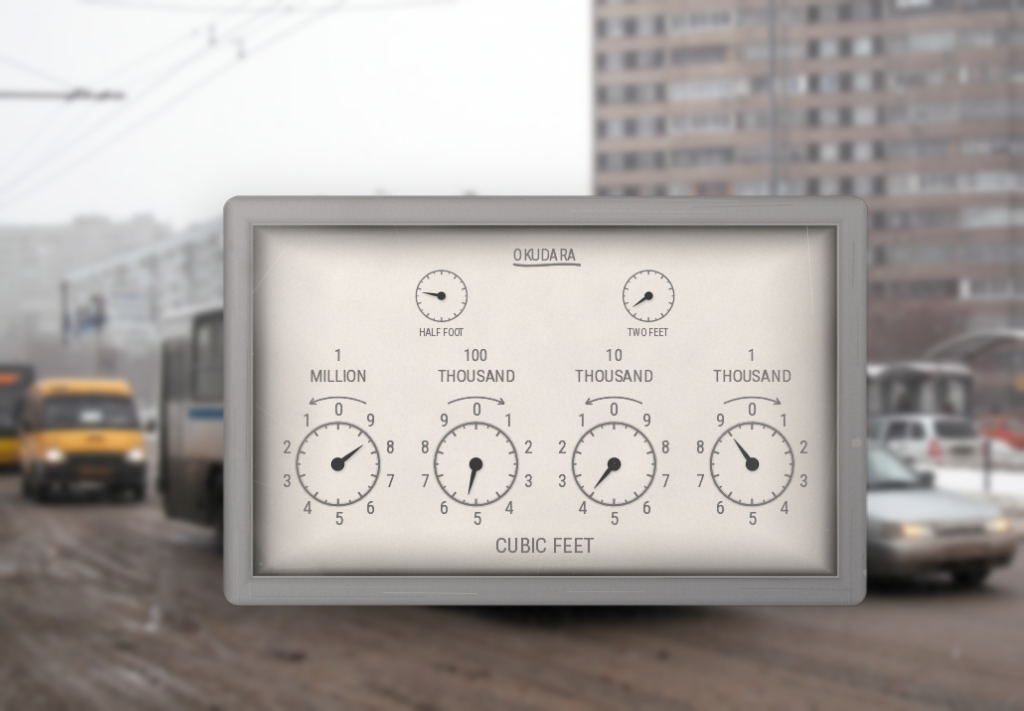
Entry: 853900 (ft³)
